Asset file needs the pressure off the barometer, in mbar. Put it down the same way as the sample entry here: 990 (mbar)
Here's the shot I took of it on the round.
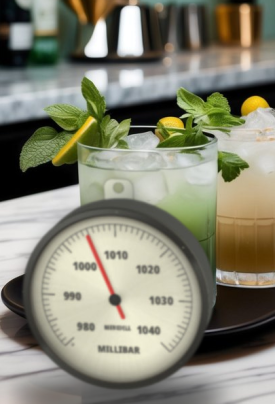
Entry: 1005 (mbar)
